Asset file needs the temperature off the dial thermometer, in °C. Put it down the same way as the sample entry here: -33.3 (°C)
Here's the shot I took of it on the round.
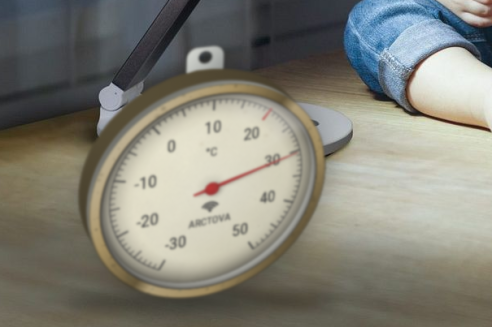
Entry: 30 (°C)
